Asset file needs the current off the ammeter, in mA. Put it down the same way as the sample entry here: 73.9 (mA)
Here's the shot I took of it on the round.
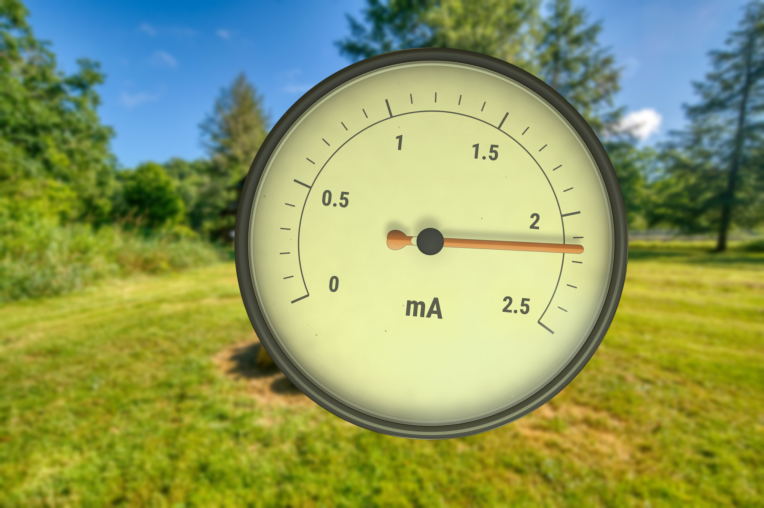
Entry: 2.15 (mA)
